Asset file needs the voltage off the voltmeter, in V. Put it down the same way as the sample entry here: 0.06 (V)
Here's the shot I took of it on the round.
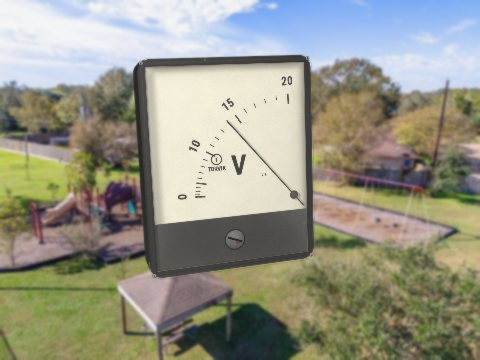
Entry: 14 (V)
